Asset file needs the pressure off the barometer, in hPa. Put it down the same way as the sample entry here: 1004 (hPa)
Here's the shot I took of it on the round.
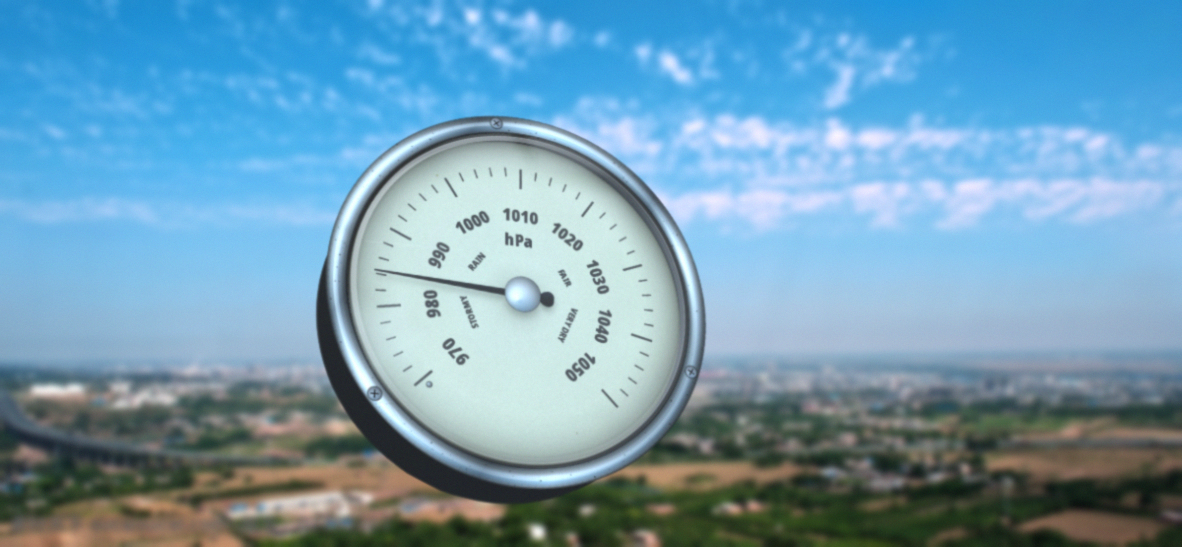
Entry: 984 (hPa)
